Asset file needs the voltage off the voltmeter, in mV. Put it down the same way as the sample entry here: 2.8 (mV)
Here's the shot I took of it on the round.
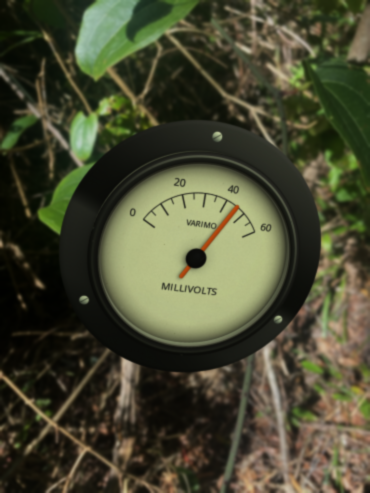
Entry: 45 (mV)
